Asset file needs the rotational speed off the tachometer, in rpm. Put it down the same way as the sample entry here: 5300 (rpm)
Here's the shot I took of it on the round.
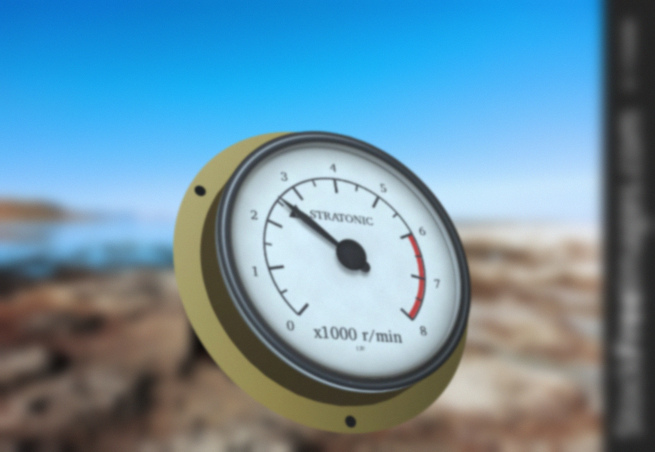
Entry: 2500 (rpm)
